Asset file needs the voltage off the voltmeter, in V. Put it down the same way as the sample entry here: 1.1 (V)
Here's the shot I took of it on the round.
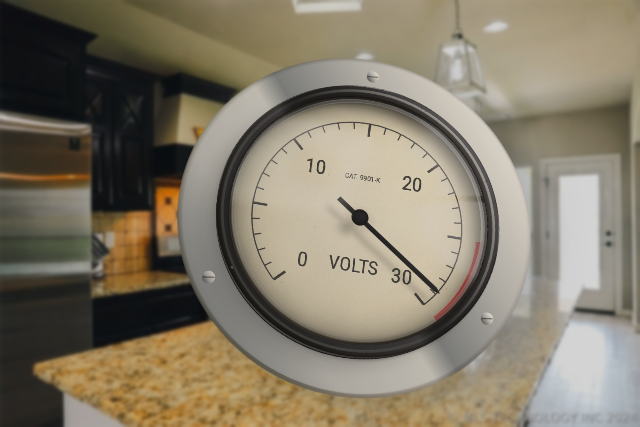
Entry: 29 (V)
